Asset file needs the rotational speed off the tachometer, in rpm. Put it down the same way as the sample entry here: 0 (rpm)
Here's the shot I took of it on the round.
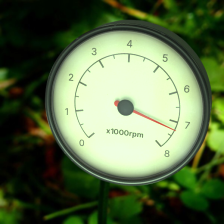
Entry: 7250 (rpm)
